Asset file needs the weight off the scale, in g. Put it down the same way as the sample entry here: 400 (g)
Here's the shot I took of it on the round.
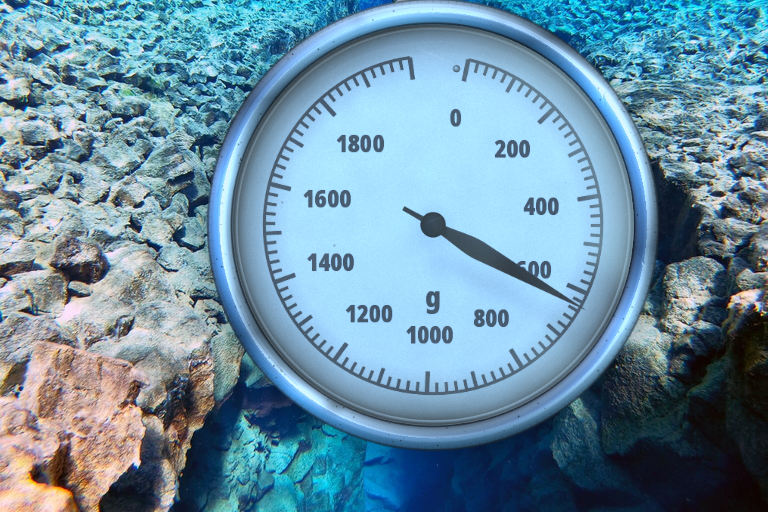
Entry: 630 (g)
